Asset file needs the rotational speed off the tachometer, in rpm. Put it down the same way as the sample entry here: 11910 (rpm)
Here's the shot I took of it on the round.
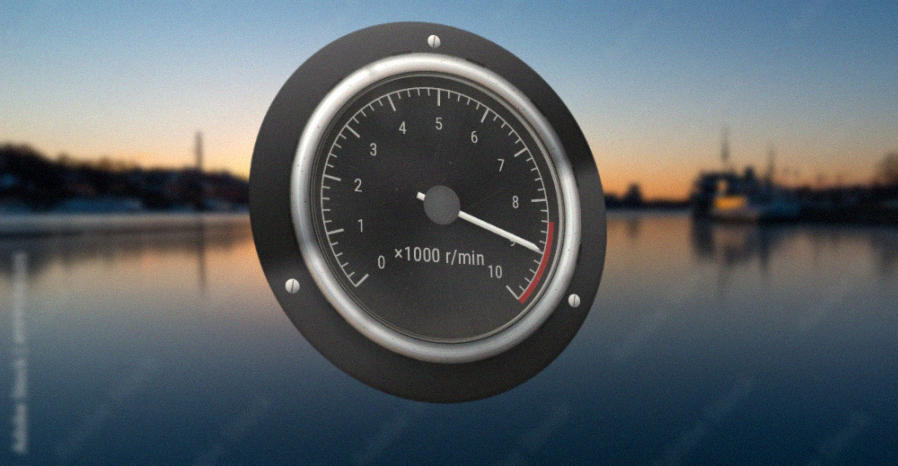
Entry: 9000 (rpm)
